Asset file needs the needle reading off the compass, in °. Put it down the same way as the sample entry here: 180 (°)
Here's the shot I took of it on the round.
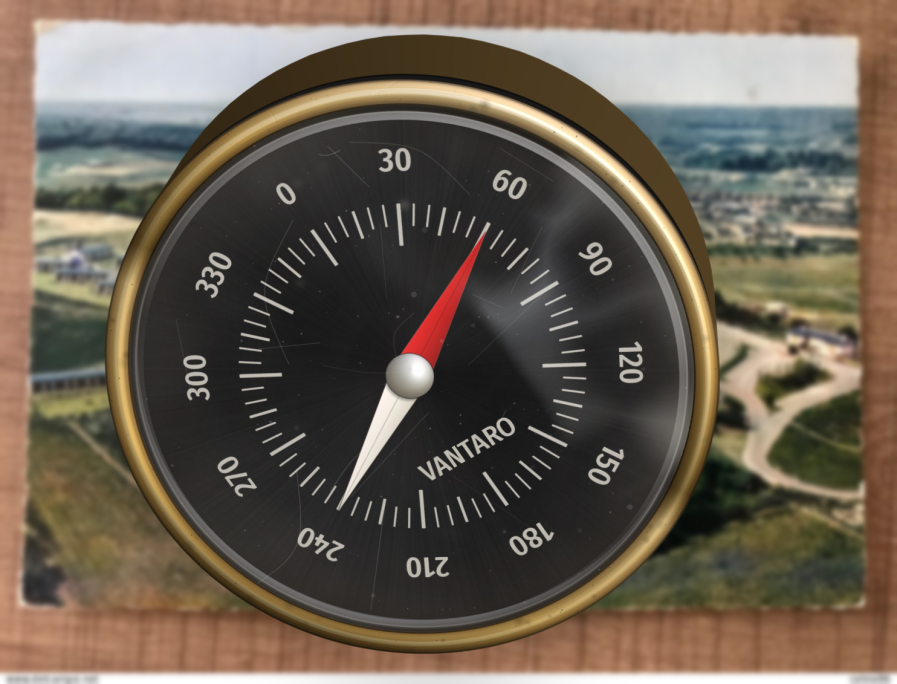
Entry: 60 (°)
